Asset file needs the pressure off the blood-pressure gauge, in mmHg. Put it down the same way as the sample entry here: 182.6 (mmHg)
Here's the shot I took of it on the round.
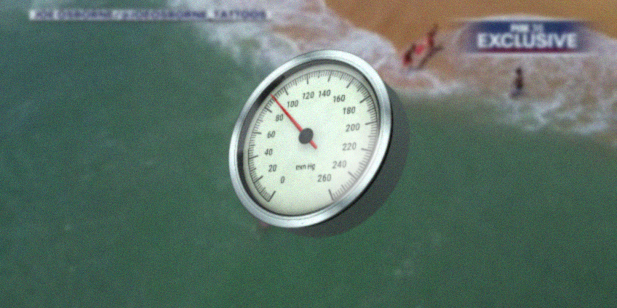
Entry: 90 (mmHg)
